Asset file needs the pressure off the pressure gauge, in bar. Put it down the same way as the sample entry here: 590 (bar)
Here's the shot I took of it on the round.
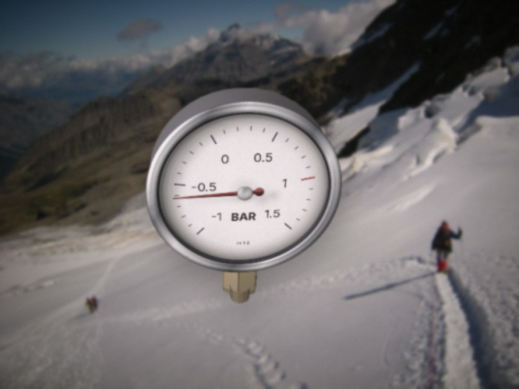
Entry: -0.6 (bar)
